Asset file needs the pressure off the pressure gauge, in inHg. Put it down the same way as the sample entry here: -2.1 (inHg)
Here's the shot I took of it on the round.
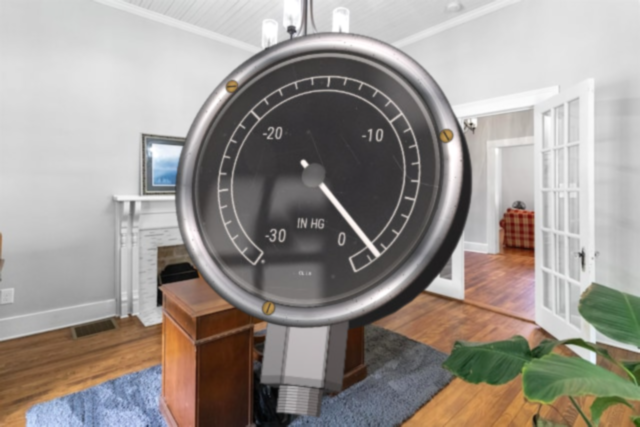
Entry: -1.5 (inHg)
